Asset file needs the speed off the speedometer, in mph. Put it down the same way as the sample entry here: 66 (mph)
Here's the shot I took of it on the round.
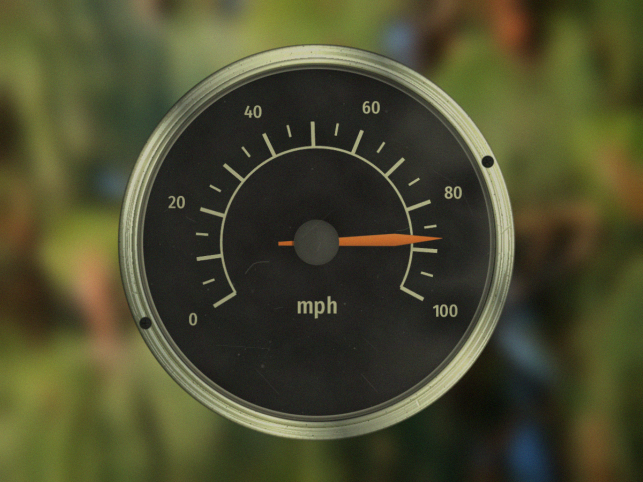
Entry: 87.5 (mph)
